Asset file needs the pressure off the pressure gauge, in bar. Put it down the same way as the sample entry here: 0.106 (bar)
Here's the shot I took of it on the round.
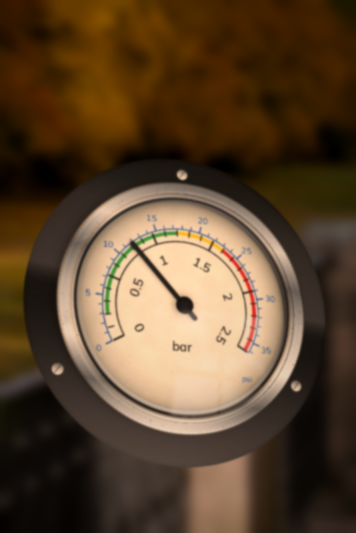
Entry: 0.8 (bar)
